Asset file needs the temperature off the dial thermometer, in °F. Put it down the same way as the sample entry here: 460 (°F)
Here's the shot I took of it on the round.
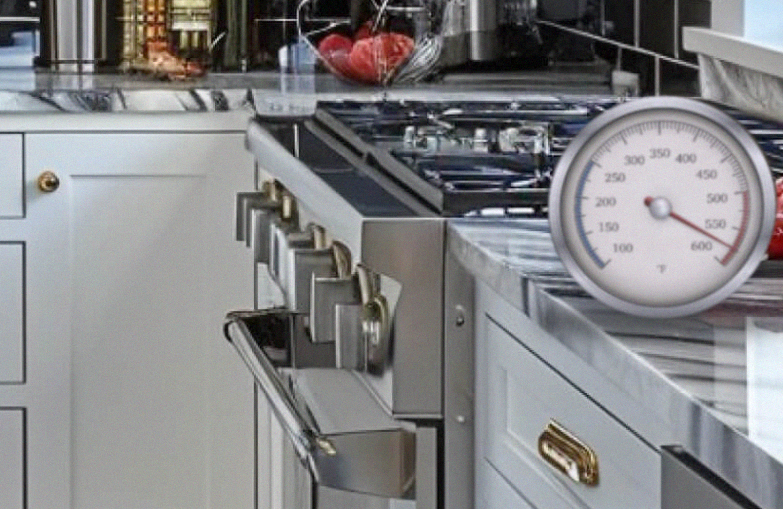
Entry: 575 (°F)
